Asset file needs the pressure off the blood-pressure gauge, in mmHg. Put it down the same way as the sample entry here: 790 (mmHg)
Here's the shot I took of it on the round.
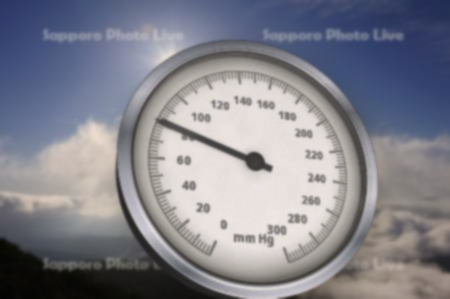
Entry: 80 (mmHg)
